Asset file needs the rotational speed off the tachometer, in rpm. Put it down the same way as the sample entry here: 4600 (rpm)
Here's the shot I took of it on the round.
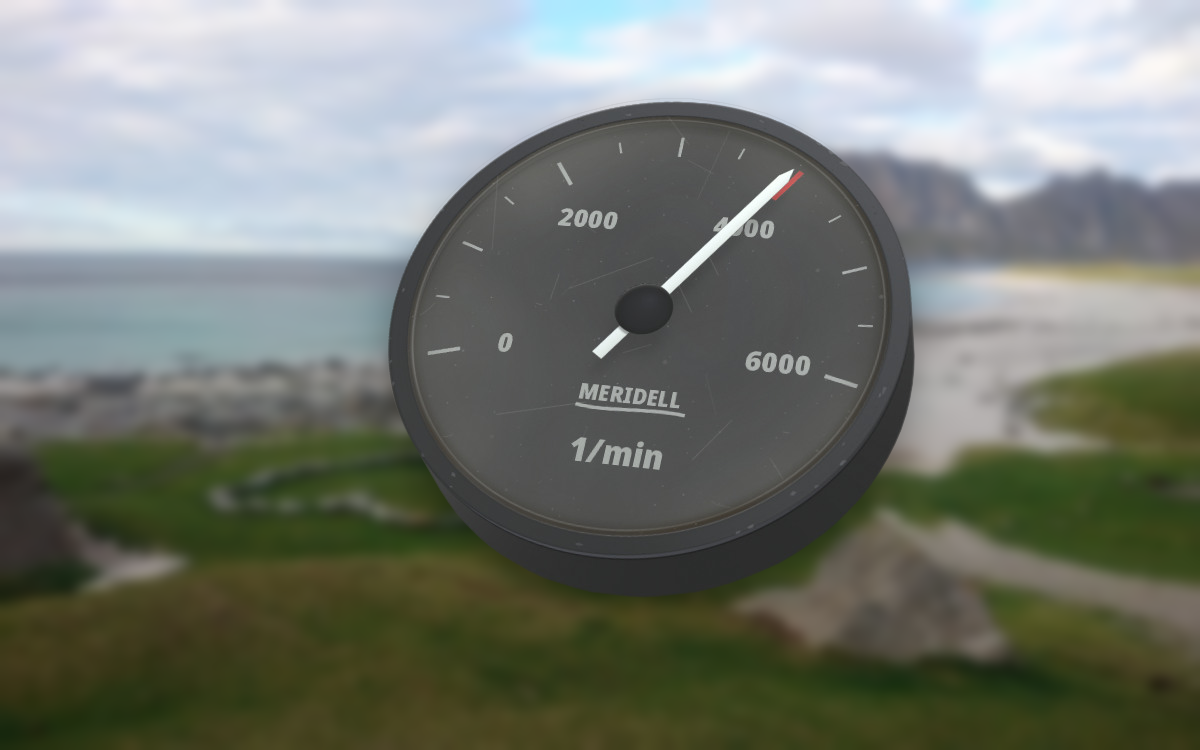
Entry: 4000 (rpm)
